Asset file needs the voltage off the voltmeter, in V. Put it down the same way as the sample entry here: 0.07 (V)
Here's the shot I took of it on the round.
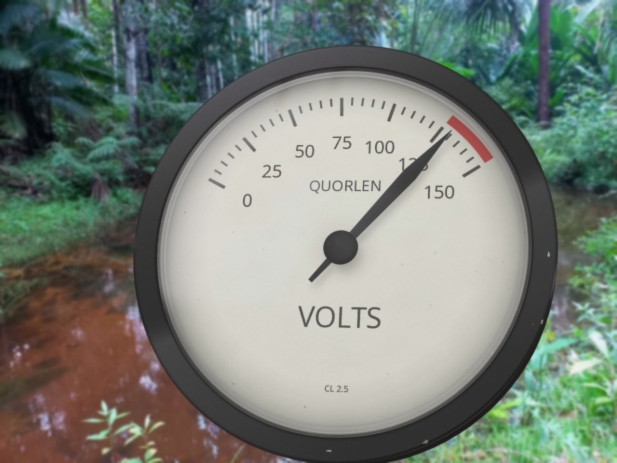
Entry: 130 (V)
